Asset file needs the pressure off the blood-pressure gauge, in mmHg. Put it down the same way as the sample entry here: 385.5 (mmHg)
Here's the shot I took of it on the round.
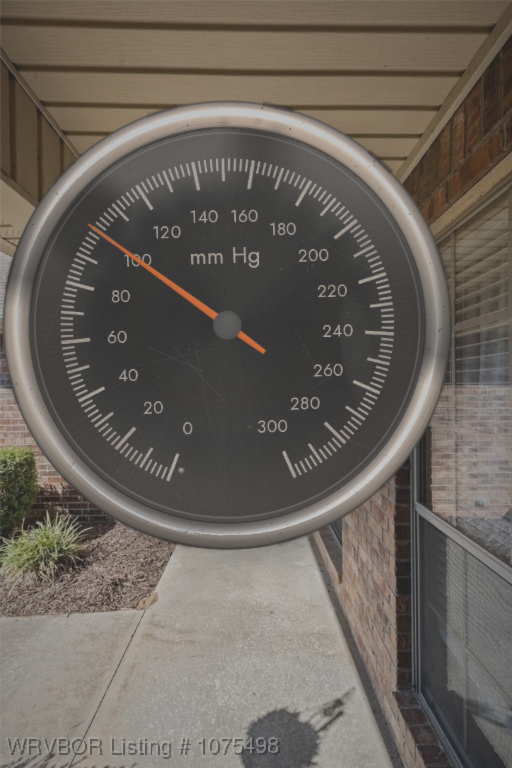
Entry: 100 (mmHg)
